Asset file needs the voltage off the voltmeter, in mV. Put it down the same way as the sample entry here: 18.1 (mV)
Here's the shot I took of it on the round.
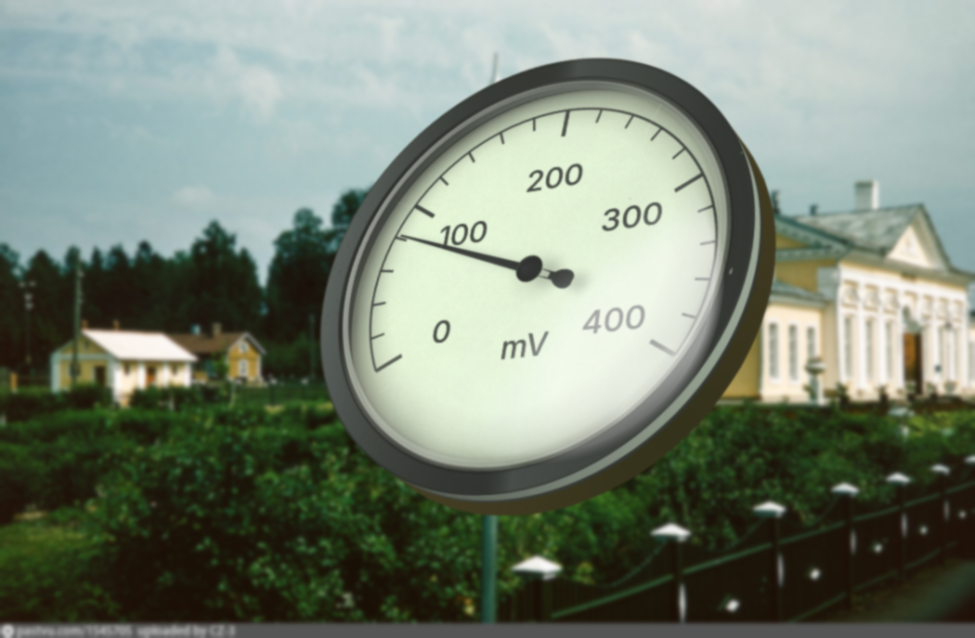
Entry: 80 (mV)
